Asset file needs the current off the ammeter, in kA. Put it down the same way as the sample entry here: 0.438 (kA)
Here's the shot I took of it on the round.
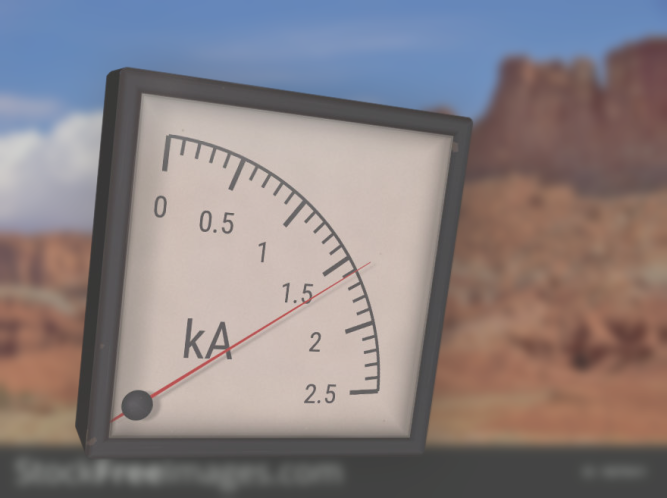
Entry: 1.6 (kA)
